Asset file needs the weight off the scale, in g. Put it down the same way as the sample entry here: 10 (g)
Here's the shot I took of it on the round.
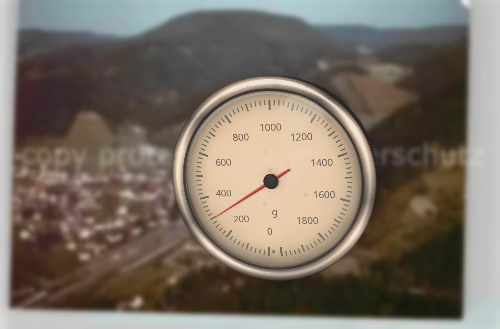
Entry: 300 (g)
